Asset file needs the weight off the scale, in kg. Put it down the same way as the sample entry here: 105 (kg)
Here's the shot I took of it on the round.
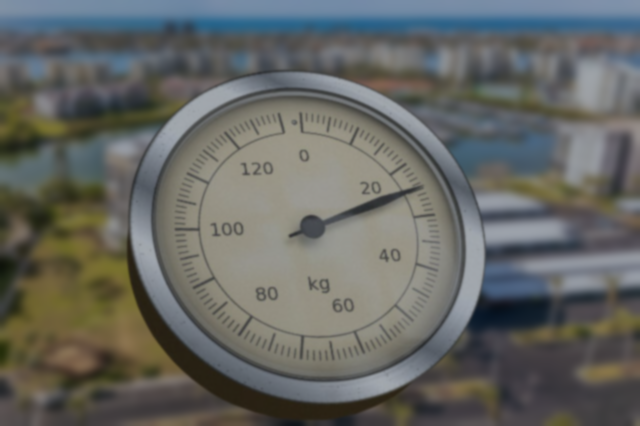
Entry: 25 (kg)
